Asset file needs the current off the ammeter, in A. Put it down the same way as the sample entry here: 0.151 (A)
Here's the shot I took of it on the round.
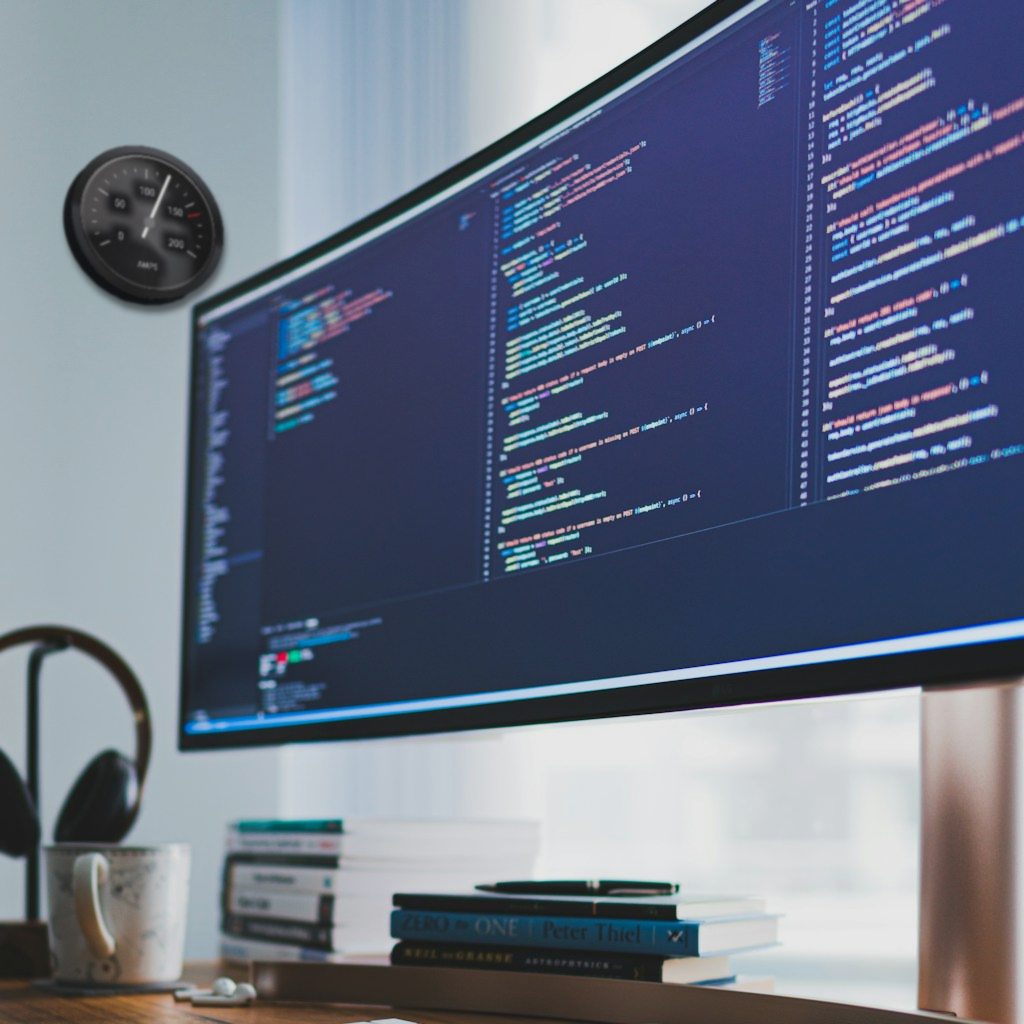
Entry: 120 (A)
